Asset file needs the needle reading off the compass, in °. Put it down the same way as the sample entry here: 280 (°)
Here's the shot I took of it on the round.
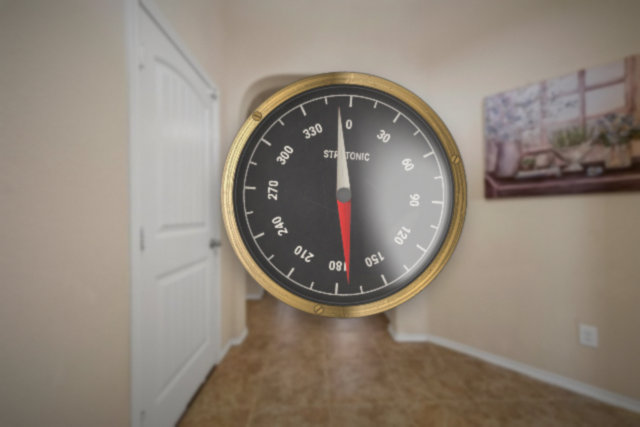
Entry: 172.5 (°)
